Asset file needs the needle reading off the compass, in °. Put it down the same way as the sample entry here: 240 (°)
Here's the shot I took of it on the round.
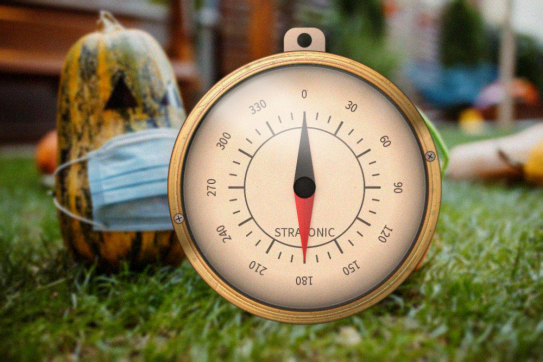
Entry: 180 (°)
